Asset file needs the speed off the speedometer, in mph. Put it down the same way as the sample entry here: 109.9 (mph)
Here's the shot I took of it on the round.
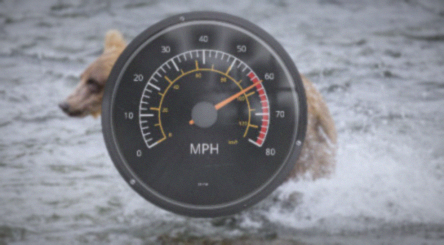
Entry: 60 (mph)
